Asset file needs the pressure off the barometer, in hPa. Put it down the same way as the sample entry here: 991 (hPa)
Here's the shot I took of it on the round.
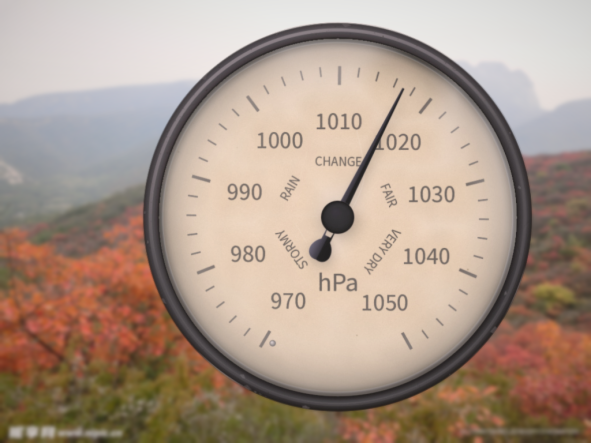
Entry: 1017 (hPa)
